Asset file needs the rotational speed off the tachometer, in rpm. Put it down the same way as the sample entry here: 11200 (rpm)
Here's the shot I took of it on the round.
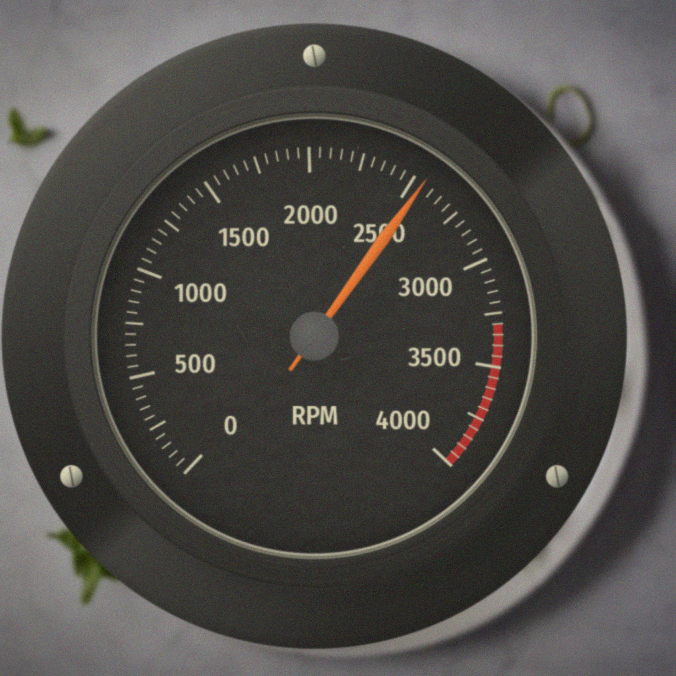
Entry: 2550 (rpm)
